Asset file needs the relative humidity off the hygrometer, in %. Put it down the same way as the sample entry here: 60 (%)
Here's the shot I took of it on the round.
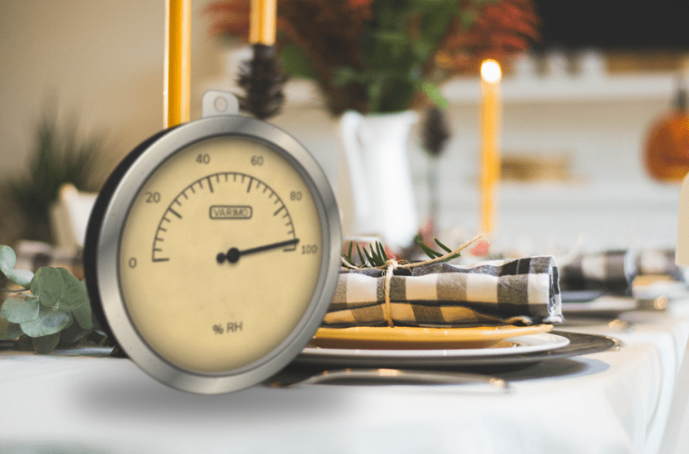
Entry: 96 (%)
